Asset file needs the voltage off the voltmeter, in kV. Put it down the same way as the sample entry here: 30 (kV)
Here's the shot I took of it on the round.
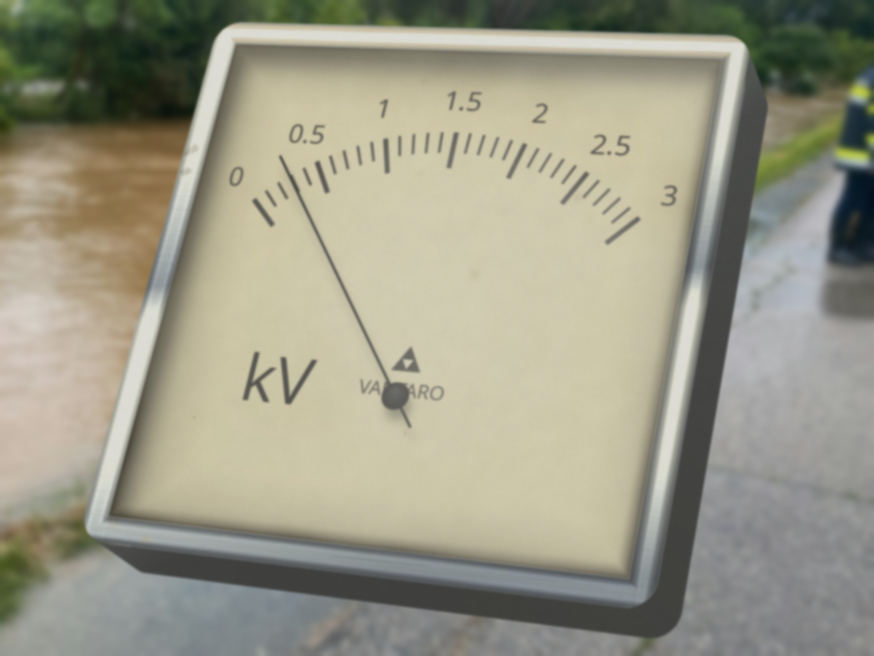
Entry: 0.3 (kV)
